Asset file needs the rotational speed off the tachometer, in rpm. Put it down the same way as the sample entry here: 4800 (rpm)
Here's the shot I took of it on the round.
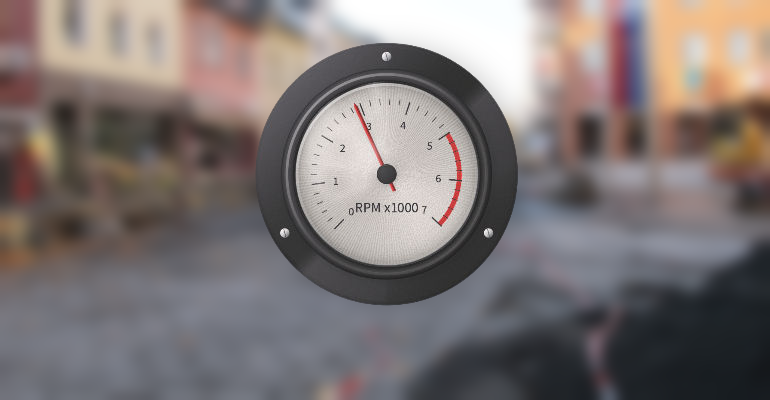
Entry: 2900 (rpm)
